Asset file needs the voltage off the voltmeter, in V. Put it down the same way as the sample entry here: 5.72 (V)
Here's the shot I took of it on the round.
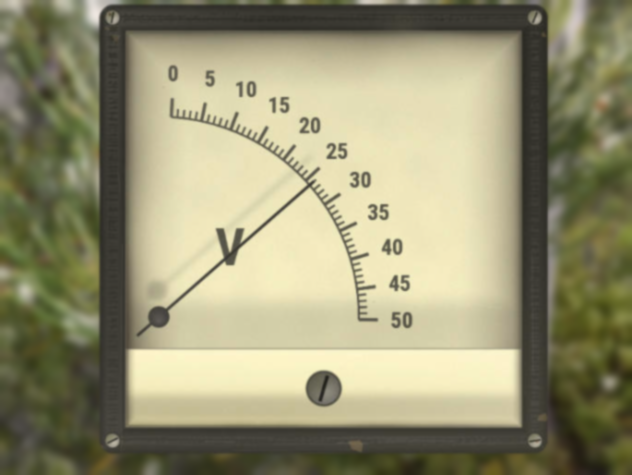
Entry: 26 (V)
